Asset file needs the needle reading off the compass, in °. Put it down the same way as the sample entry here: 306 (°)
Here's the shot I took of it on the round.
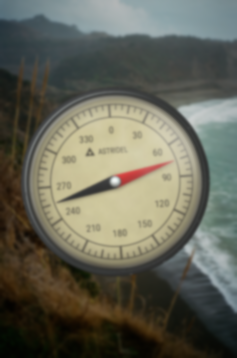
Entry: 75 (°)
